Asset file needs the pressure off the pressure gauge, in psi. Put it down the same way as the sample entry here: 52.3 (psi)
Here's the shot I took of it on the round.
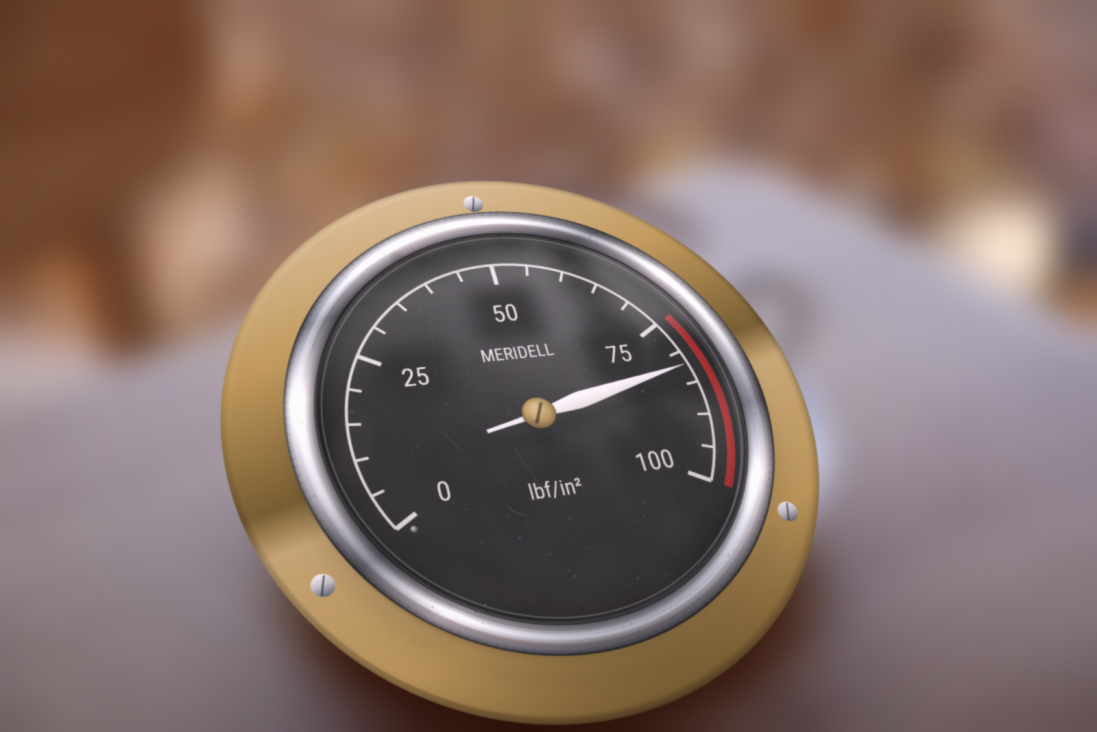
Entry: 82.5 (psi)
